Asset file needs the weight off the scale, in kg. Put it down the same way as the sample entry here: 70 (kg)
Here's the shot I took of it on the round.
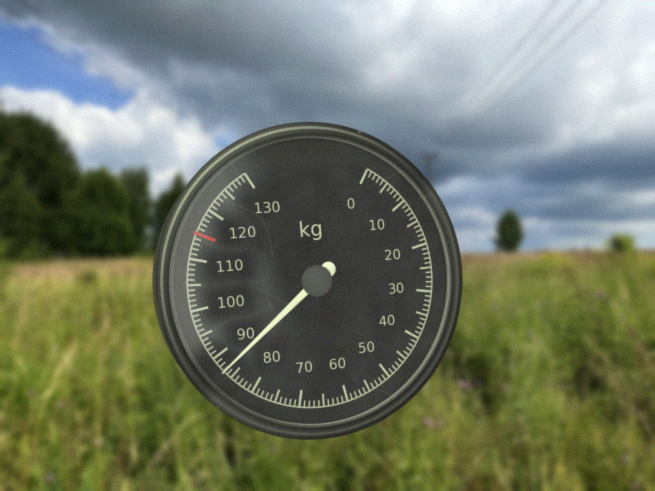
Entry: 87 (kg)
